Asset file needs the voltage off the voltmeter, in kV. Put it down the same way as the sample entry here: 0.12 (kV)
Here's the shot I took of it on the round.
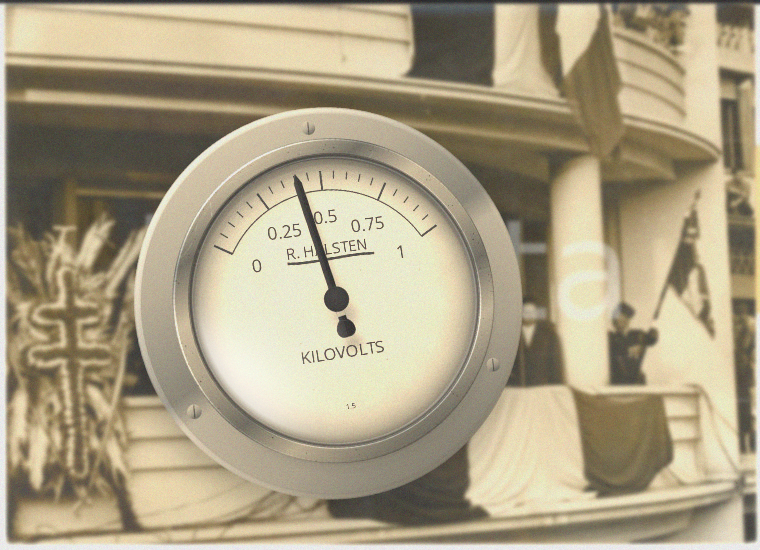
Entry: 0.4 (kV)
